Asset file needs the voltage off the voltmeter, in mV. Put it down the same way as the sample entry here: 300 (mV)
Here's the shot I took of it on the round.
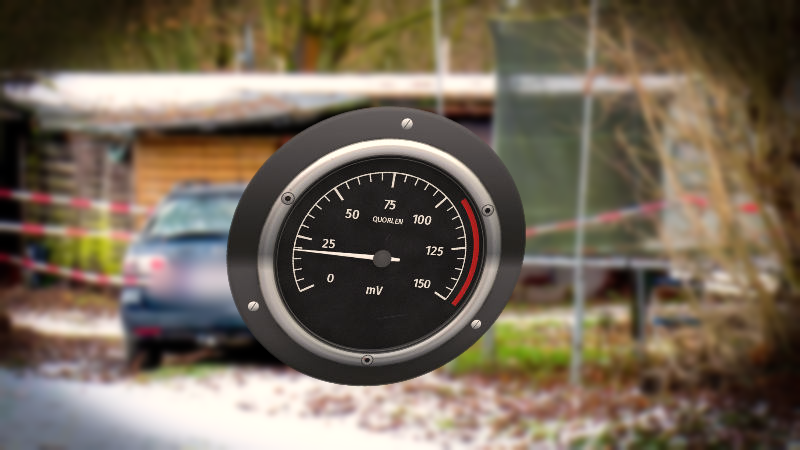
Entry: 20 (mV)
